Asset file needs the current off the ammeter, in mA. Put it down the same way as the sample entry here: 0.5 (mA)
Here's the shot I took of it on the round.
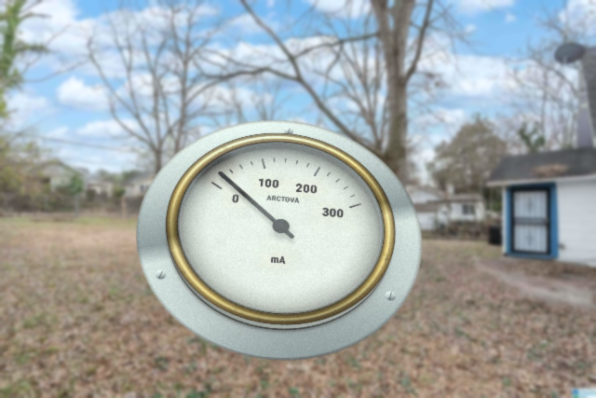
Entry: 20 (mA)
